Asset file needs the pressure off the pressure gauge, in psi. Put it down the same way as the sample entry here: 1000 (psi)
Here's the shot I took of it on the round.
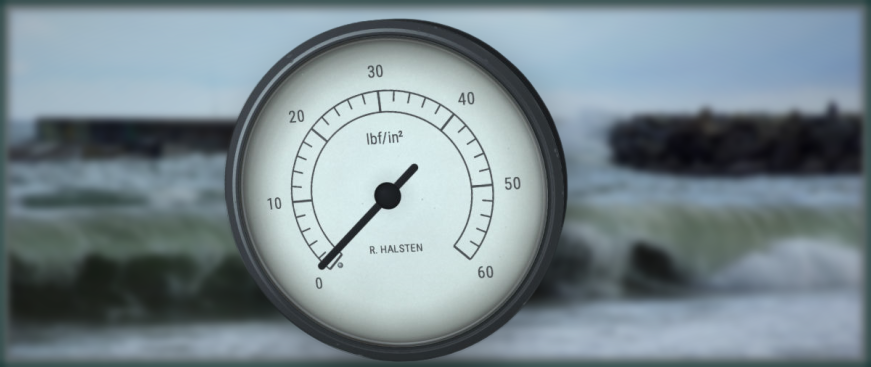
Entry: 1 (psi)
